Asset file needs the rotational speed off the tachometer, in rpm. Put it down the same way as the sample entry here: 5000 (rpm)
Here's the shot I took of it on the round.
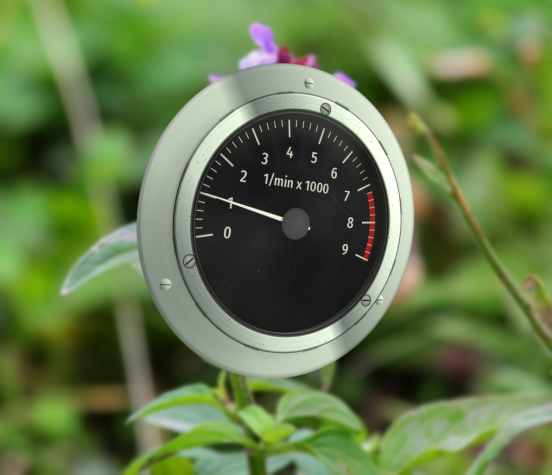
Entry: 1000 (rpm)
